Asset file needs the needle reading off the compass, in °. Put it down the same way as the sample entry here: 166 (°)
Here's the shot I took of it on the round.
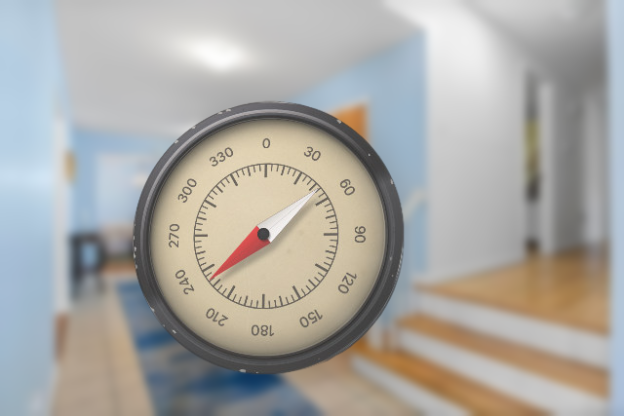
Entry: 230 (°)
